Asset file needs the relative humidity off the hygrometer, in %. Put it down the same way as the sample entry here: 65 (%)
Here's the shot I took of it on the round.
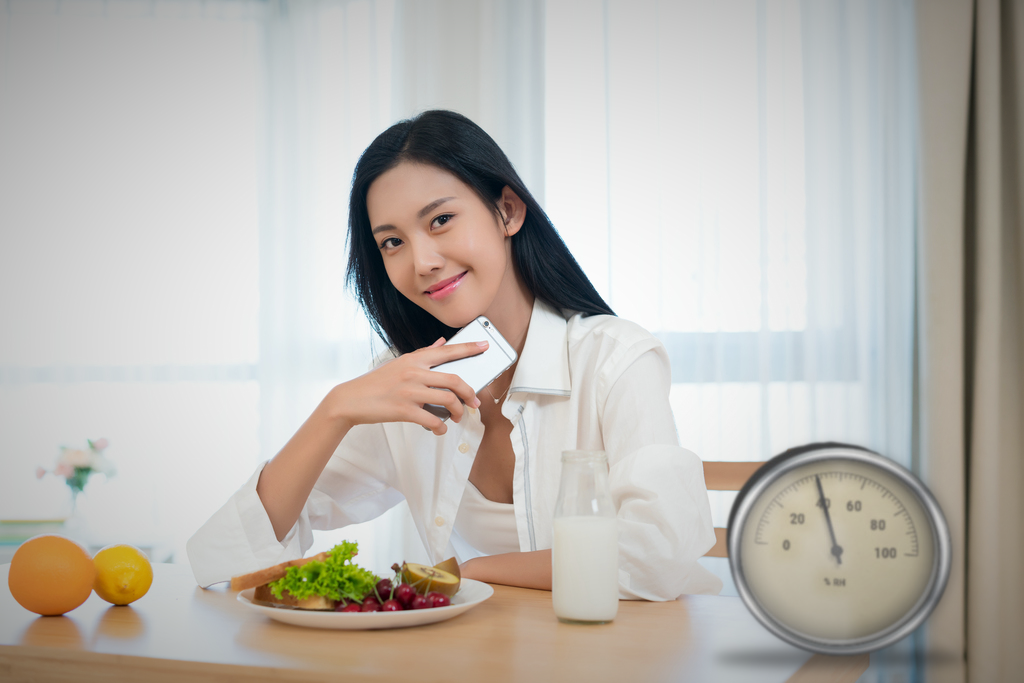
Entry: 40 (%)
